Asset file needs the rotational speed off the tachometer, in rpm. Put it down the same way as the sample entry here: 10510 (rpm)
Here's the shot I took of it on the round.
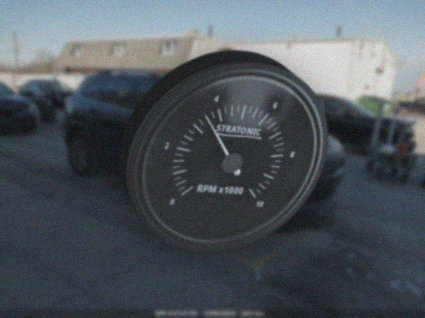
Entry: 3500 (rpm)
